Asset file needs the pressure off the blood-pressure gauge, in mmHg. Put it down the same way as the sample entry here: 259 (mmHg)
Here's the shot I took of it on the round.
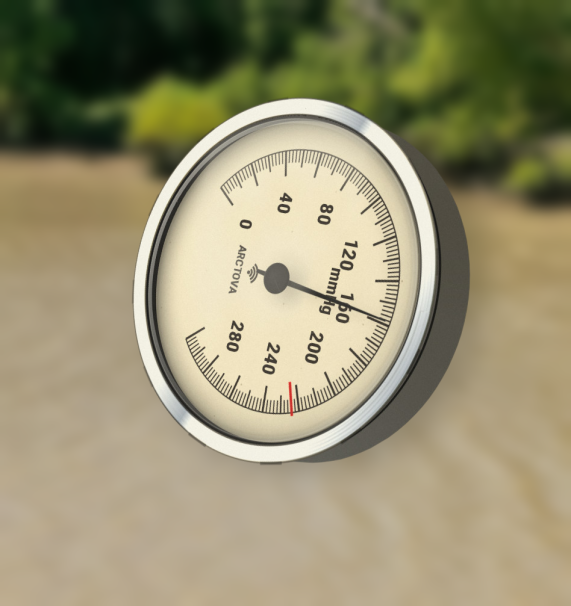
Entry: 158 (mmHg)
